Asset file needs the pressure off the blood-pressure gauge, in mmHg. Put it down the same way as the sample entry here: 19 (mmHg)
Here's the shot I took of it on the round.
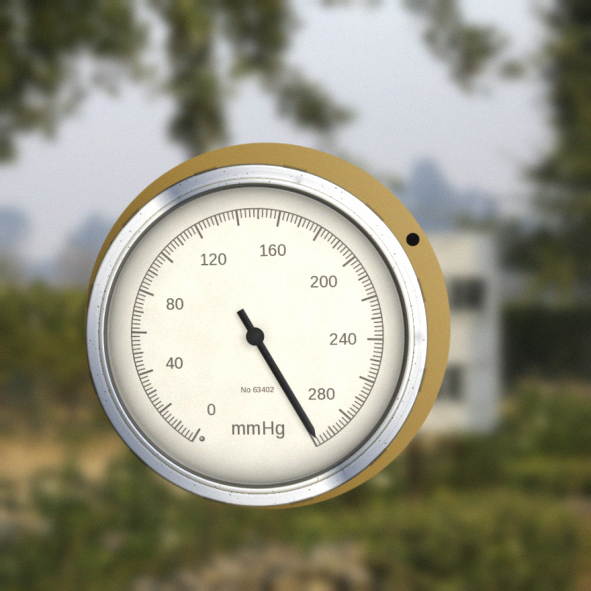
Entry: 298 (mmHg)
